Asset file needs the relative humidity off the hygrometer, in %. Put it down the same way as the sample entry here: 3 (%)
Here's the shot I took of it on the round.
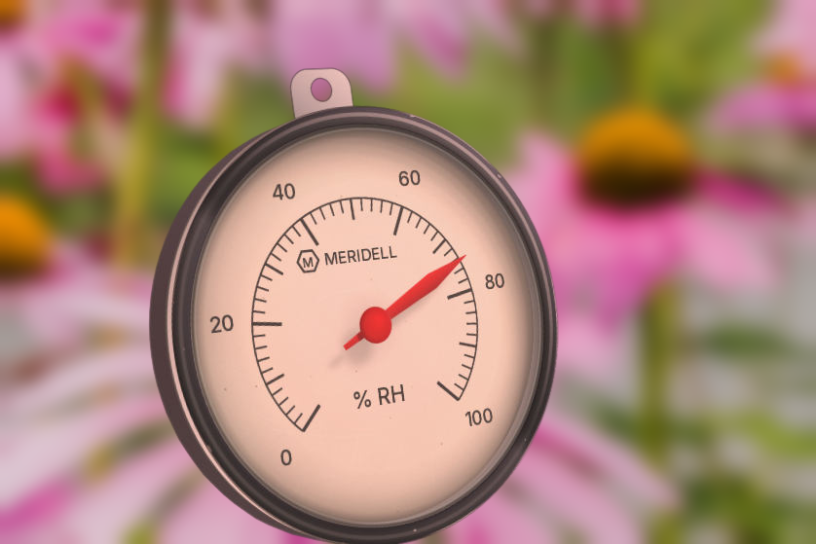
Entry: 74 (%)
